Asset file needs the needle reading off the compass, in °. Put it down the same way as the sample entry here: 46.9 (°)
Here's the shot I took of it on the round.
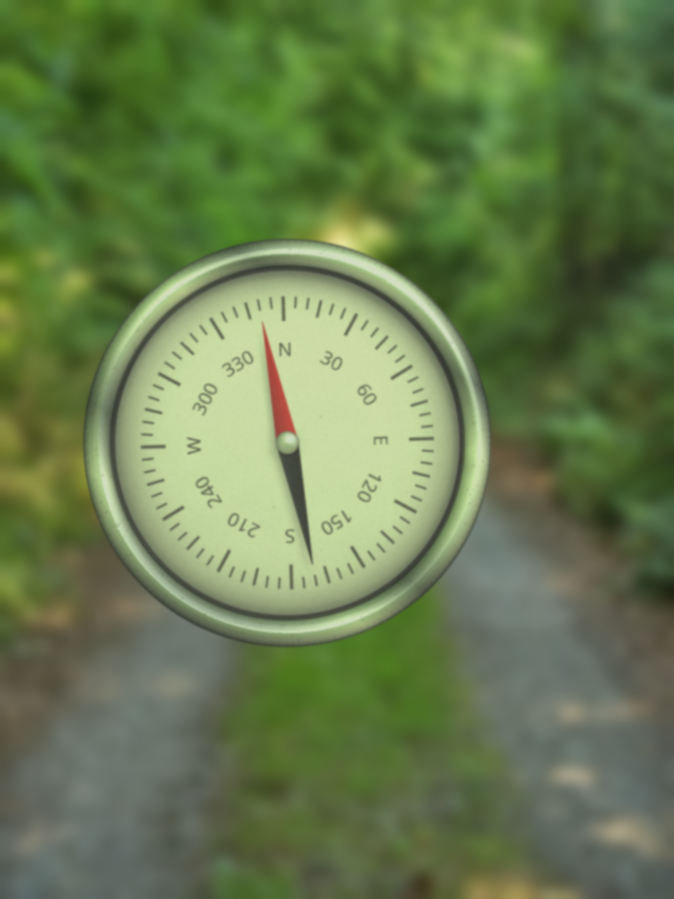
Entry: 350 (°)
